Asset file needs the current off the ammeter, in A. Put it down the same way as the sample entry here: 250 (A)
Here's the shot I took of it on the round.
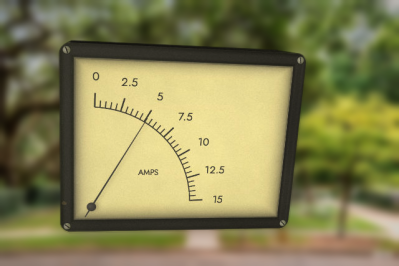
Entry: 5 (A)
